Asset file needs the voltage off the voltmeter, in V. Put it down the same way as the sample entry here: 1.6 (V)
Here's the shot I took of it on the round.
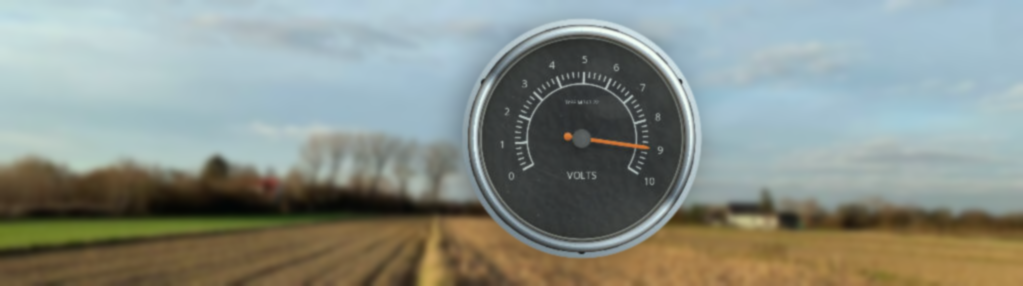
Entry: 9 (V)
